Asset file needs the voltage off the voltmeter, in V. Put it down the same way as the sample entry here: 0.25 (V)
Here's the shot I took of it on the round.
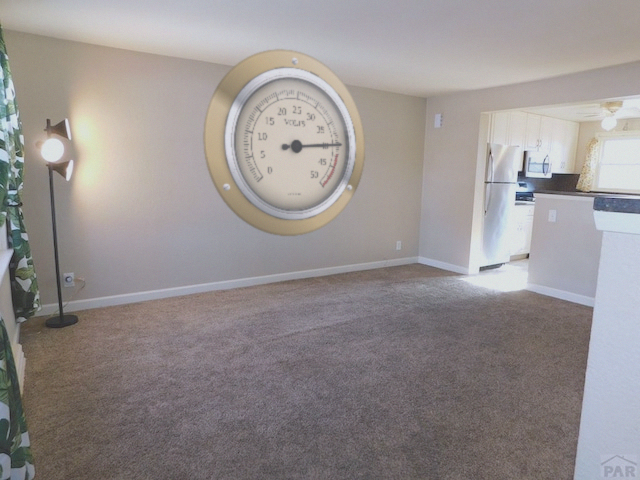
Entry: 40 (V)
